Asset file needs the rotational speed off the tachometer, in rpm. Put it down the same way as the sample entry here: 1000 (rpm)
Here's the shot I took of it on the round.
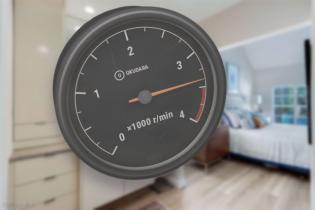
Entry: 3375 (rpm)
